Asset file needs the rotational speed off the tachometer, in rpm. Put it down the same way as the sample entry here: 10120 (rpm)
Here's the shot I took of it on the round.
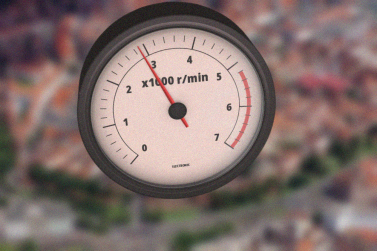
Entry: 2900 (rpm)
